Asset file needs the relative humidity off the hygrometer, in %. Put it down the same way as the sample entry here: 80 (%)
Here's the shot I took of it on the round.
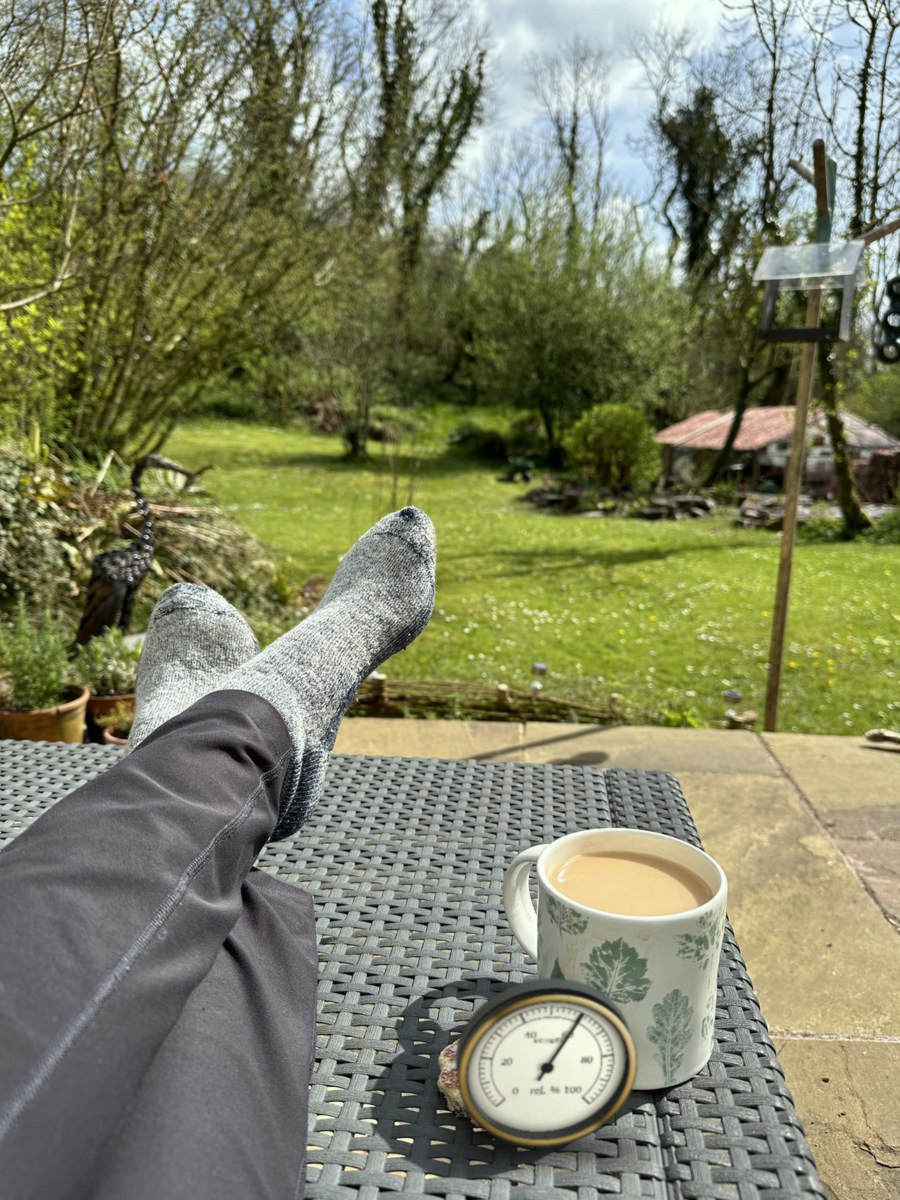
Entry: 60 (%)
